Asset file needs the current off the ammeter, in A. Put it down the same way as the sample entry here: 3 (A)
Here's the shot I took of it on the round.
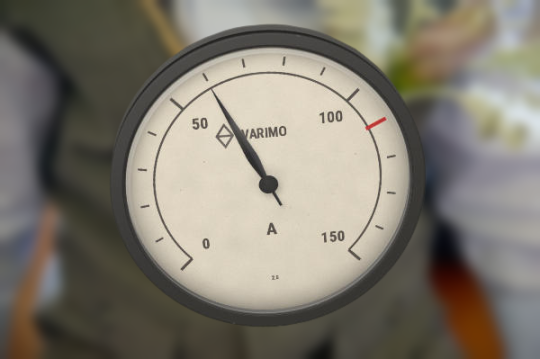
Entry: 60 (A)
